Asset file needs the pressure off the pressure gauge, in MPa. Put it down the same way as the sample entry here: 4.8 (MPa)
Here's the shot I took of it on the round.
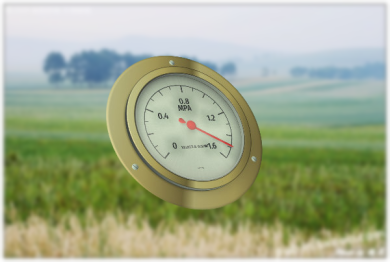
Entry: 1.5 (MPa)
